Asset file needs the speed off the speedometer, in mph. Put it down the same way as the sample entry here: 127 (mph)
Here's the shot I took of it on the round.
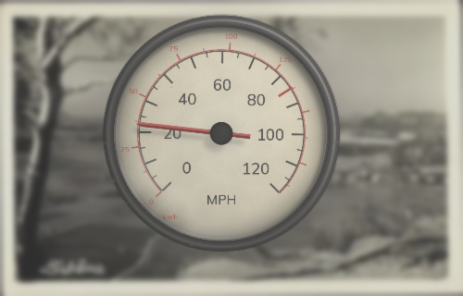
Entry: 22.5 (mph)
